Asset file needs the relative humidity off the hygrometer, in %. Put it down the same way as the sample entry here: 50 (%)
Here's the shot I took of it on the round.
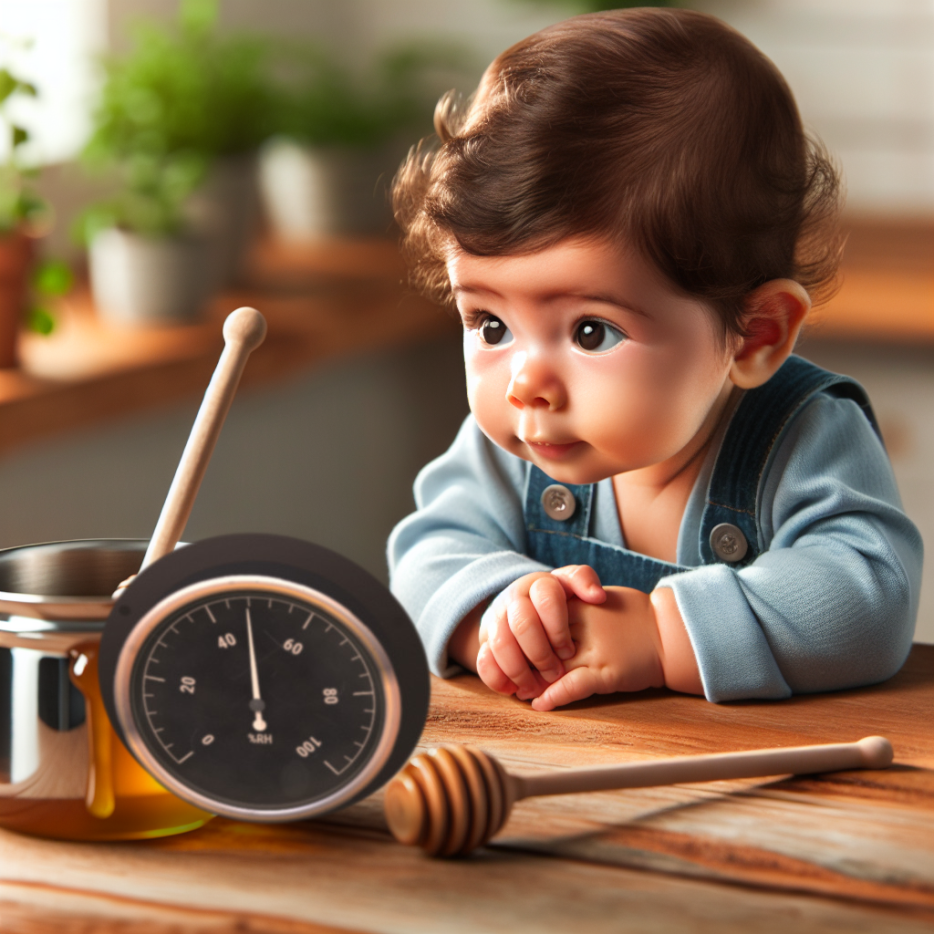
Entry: 48 (%)
